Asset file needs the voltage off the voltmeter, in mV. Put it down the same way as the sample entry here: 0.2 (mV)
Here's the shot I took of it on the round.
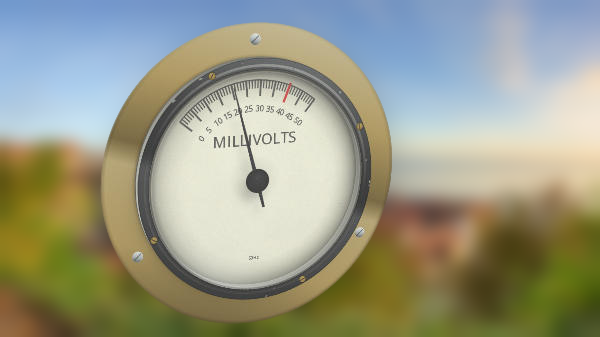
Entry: 20 (mV)
